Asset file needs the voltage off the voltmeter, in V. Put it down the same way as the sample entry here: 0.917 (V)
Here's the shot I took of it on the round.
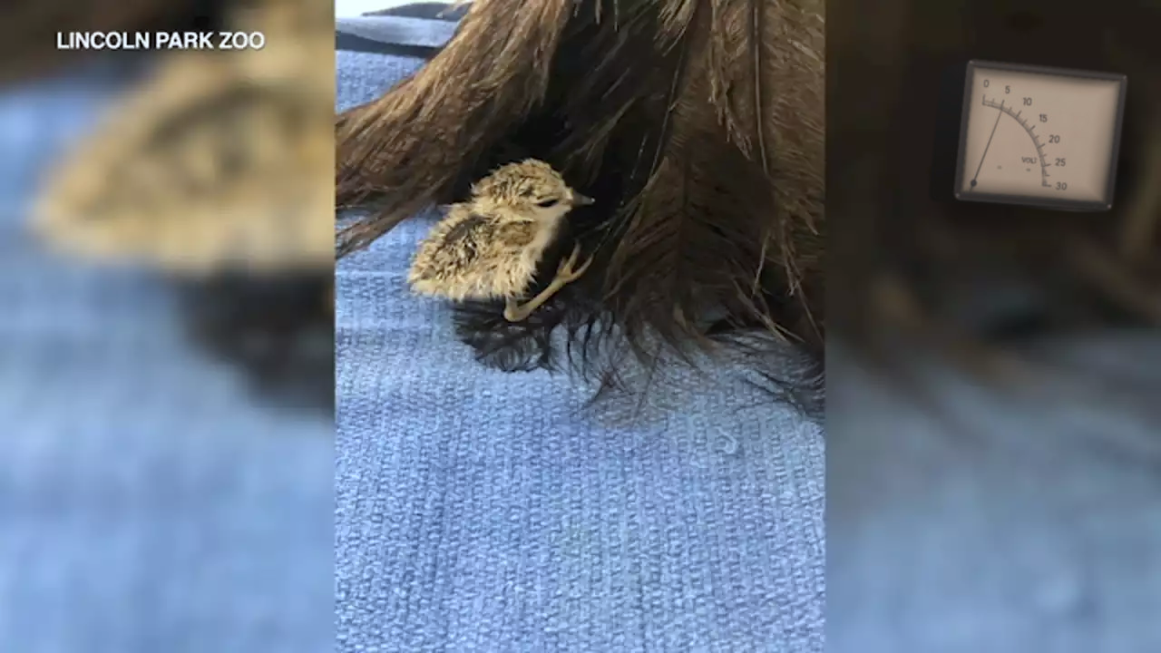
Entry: 5 (V)
